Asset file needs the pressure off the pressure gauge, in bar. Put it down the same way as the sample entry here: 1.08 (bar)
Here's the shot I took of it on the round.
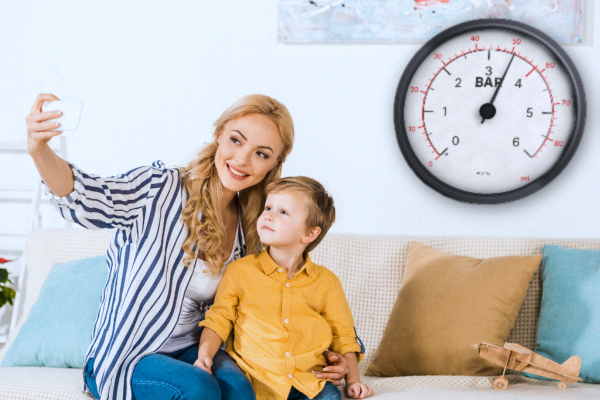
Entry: 3.5 (bar)
